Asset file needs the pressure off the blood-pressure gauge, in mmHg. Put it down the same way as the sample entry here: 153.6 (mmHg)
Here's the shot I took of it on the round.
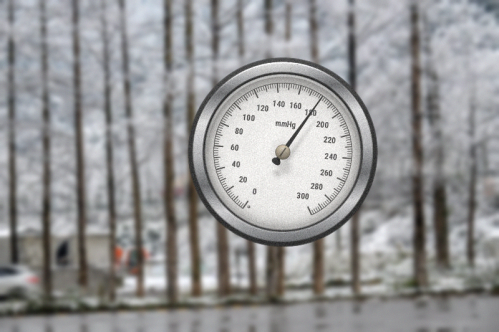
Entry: 180 (mmHg)
